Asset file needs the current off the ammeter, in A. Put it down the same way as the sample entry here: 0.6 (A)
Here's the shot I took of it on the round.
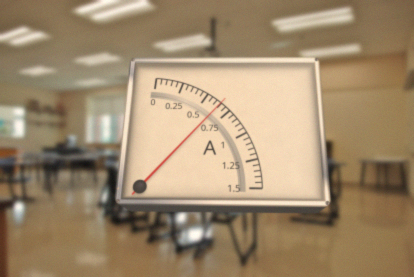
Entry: 0.65 (A)
